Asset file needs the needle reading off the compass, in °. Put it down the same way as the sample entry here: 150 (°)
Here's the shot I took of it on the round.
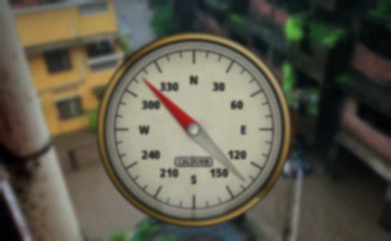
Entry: 315 (°)
